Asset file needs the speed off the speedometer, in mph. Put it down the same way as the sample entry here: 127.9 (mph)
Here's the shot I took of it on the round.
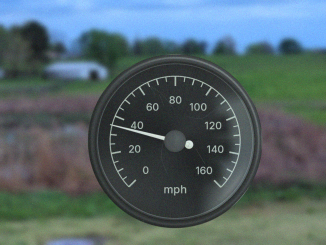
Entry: 35 (mph)
